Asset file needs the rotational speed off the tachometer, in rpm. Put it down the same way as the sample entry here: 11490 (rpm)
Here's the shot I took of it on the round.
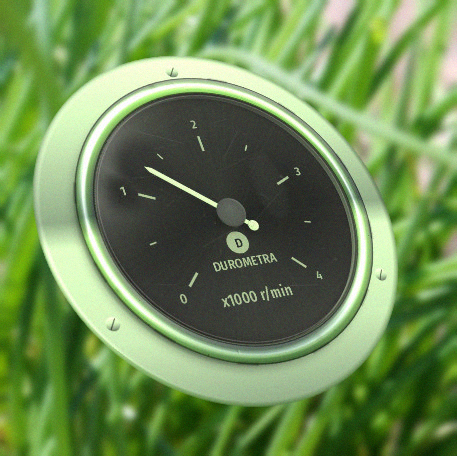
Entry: 1250 (rpm)
